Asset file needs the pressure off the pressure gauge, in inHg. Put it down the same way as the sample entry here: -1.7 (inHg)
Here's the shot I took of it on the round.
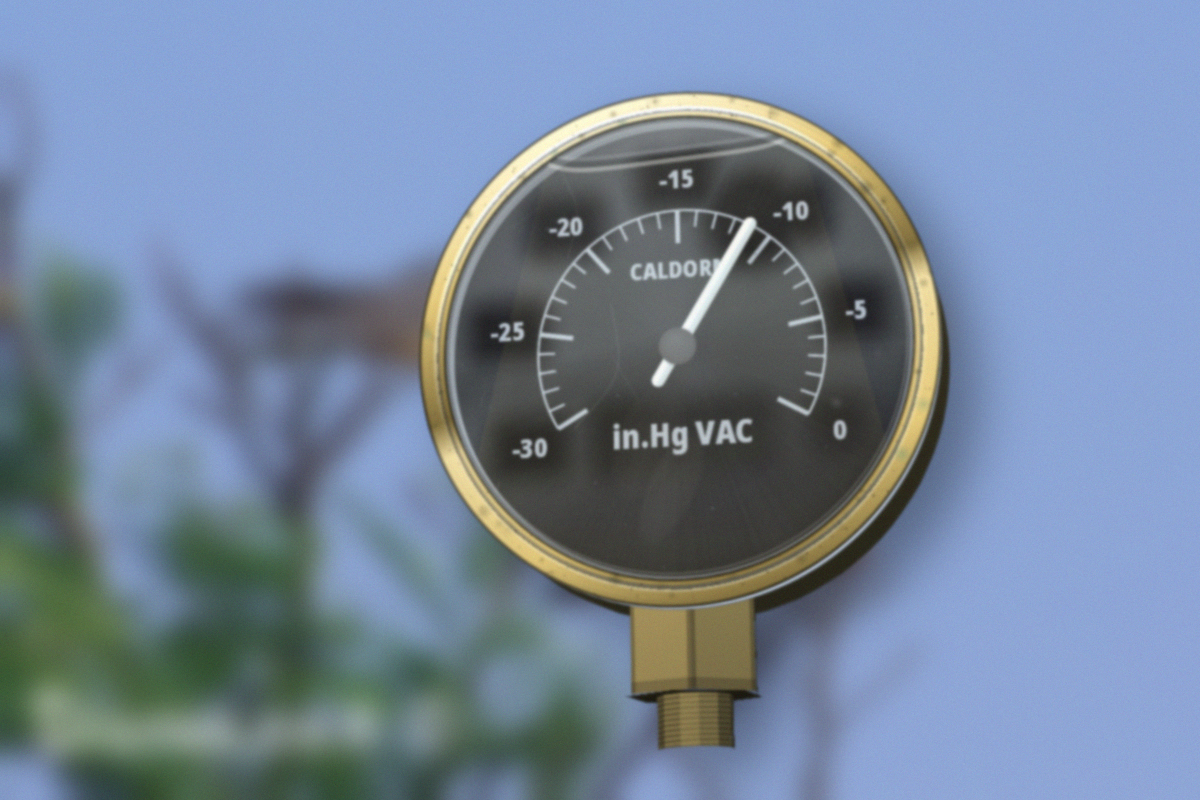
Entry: -11 (inHg)
